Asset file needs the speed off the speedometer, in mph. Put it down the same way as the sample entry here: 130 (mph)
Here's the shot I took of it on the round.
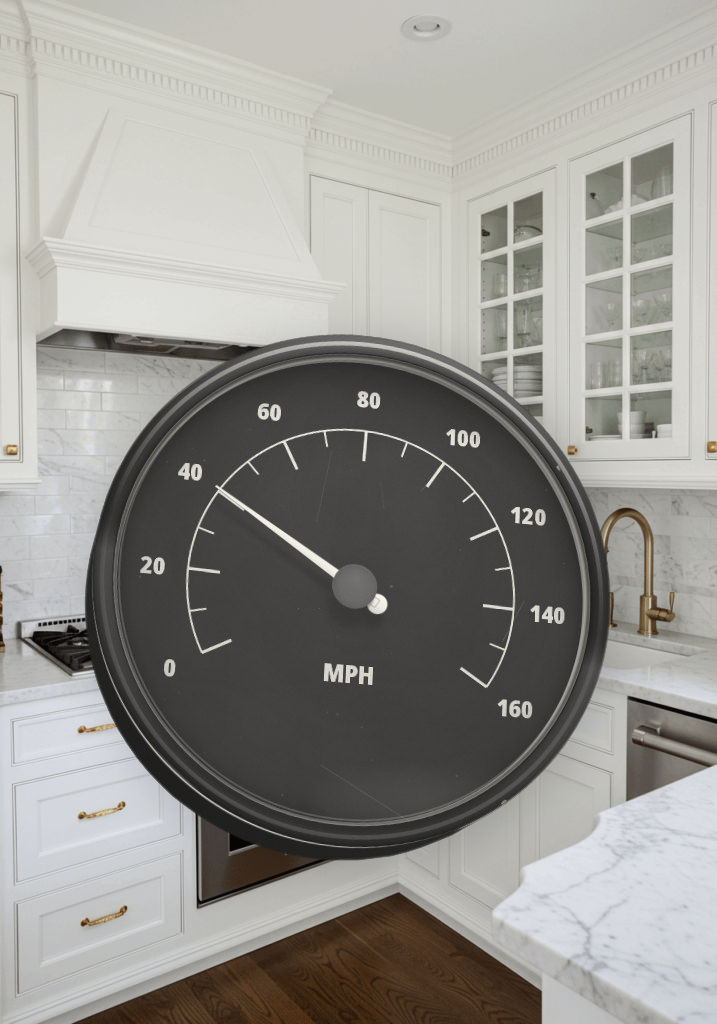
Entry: 40 (mph)
